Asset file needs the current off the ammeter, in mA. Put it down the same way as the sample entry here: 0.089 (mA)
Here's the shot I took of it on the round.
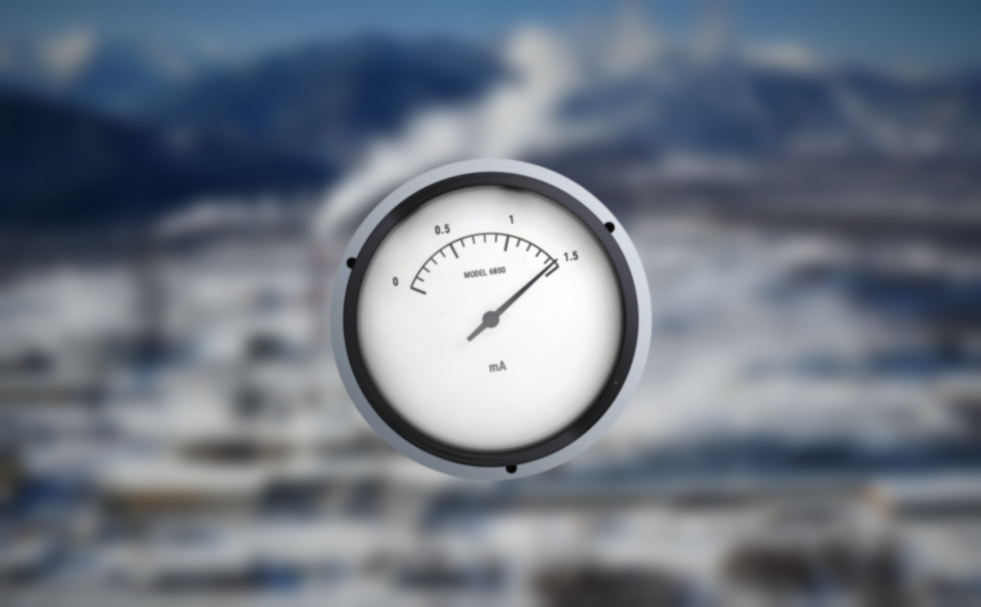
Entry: 1.45 (mA)
